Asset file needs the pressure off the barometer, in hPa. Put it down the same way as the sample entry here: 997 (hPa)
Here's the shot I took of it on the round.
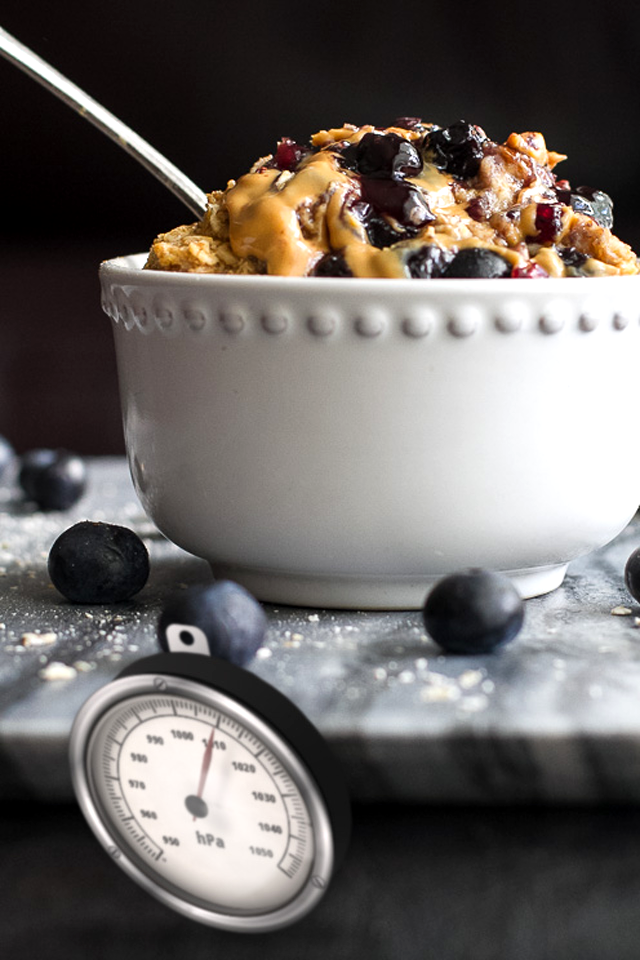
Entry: 1010 (hPa)
